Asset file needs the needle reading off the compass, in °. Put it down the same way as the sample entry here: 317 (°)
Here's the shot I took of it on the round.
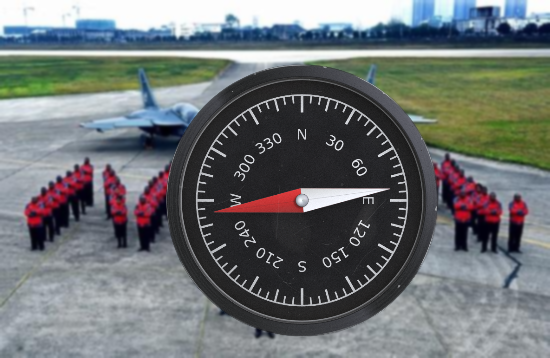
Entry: 262.5 (°)
